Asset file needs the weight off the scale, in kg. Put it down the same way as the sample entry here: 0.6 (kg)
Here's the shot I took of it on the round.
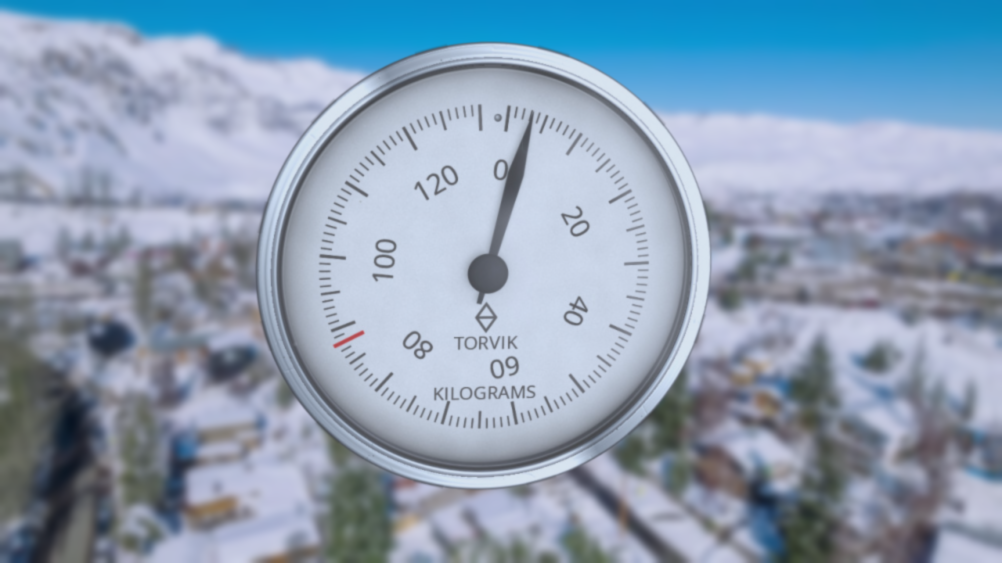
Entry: 3 (kg)
